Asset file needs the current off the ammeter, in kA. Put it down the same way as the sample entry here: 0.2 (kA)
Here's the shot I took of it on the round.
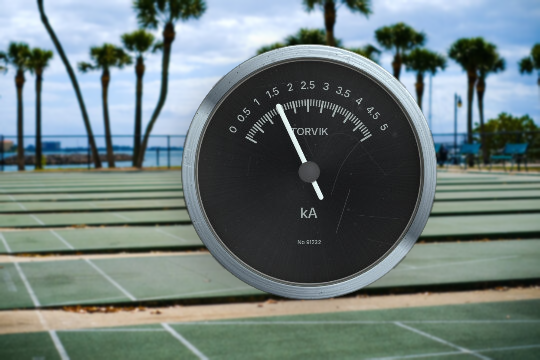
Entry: 1.5 (kA)
